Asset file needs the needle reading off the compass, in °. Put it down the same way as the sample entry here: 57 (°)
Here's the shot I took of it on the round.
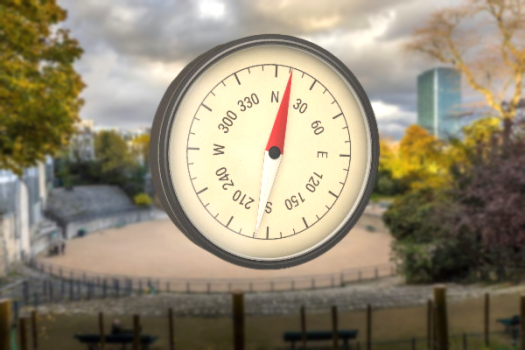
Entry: 10 (°)
